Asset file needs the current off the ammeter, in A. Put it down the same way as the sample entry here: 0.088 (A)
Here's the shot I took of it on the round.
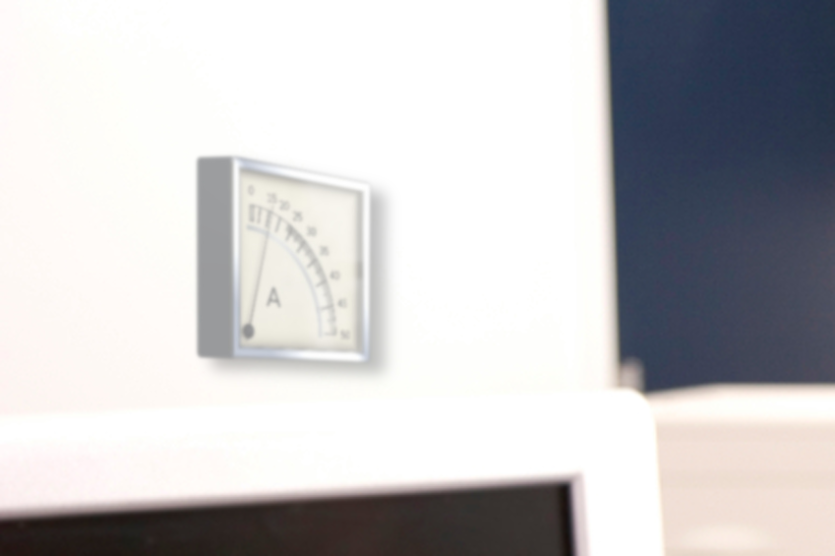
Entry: 15 (A)
